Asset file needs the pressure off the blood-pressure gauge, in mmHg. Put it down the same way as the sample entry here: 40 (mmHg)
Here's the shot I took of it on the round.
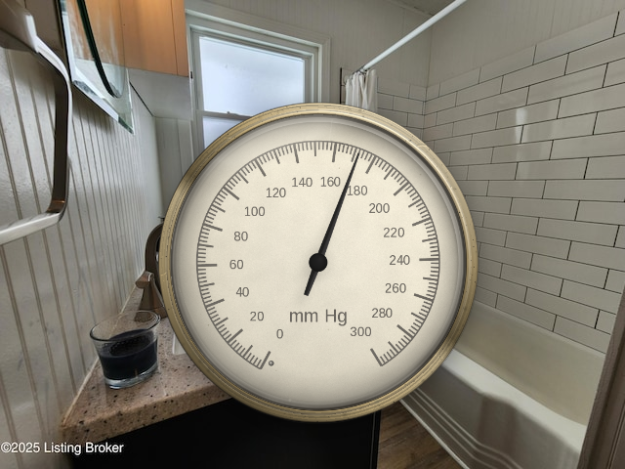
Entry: 172 (mmHg)
